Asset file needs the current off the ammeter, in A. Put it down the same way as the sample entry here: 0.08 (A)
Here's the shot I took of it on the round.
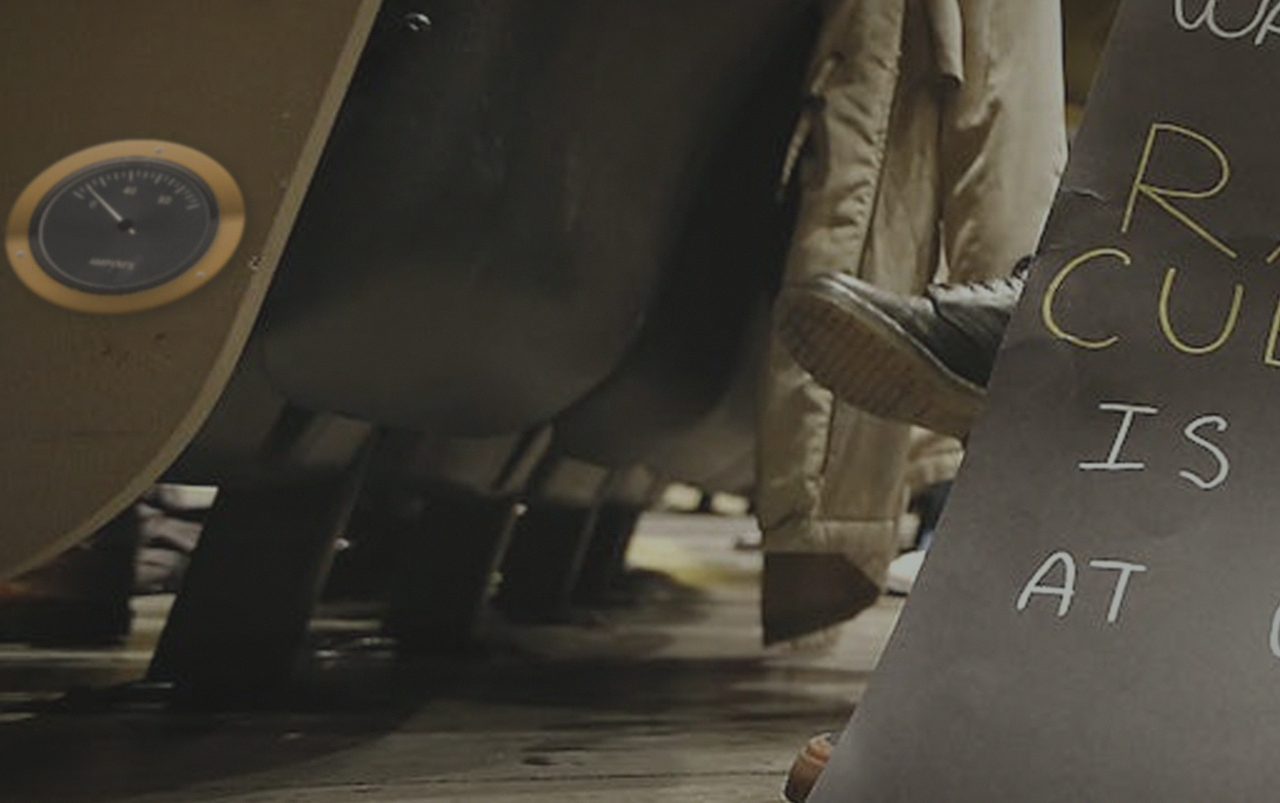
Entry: 10 (A)
